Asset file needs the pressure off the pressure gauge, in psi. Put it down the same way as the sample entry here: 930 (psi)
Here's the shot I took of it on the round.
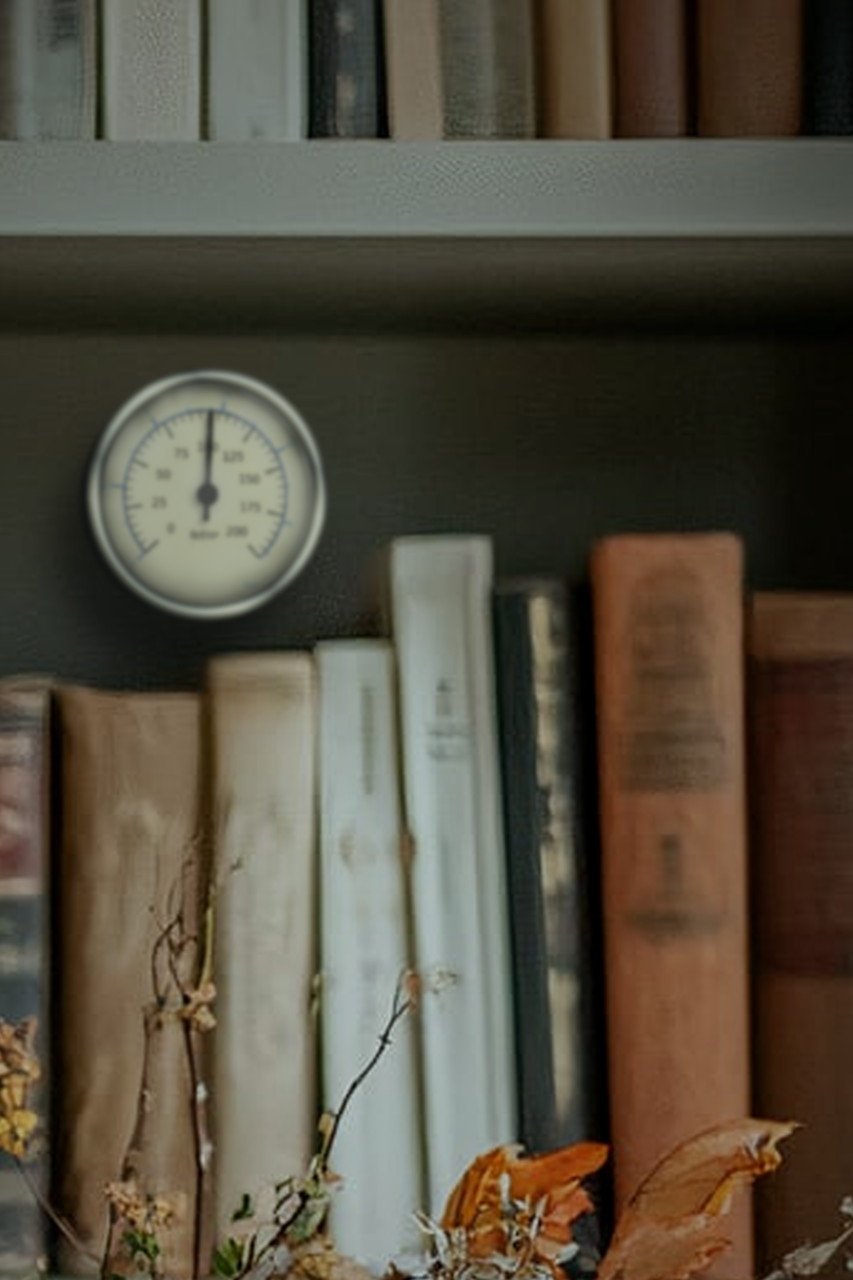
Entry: 100 (psi)
